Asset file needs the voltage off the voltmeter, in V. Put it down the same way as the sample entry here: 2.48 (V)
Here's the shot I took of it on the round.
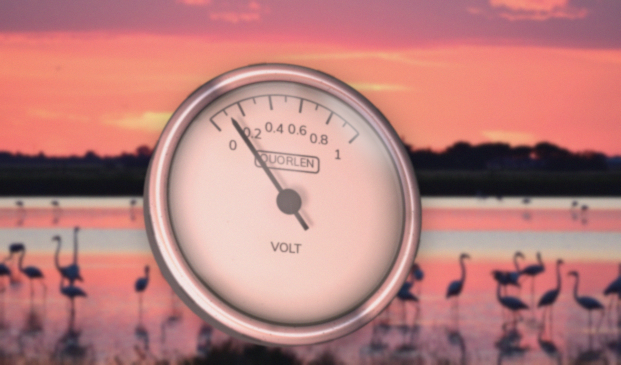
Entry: 0.1 (V)
